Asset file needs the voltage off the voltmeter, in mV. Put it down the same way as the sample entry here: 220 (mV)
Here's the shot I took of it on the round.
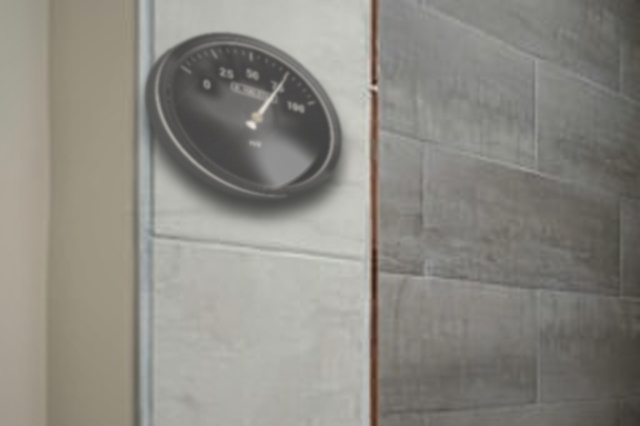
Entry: 75 (mV)
